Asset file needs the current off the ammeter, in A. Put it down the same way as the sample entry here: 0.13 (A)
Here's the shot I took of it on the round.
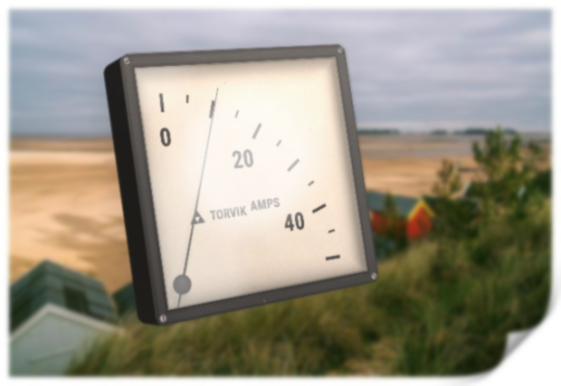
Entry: 10 (A)
